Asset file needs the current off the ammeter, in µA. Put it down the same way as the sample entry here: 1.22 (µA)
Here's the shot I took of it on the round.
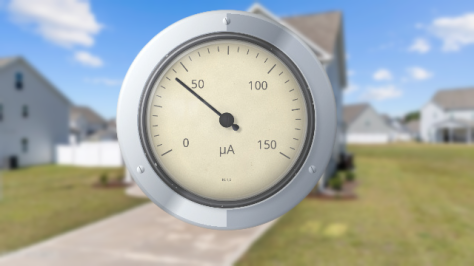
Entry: 42.5 (µA)
